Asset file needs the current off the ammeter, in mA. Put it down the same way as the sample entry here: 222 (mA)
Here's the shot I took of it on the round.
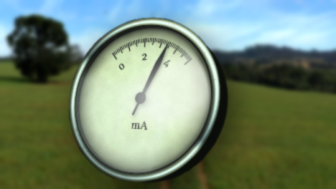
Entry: 3.5 (mA)
